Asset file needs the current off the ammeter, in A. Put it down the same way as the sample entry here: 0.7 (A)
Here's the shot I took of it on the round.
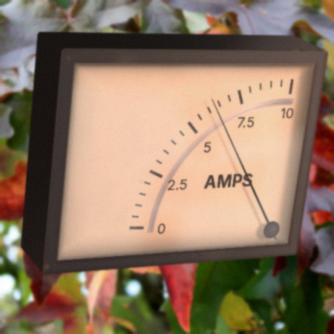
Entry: 6.25 (A)
